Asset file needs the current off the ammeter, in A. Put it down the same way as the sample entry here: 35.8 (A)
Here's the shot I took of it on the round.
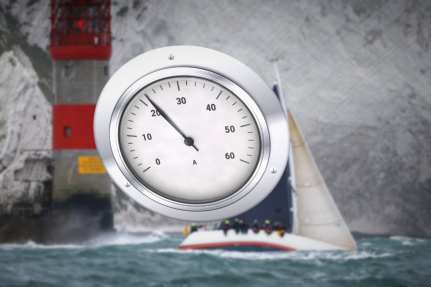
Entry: 22 (A)
